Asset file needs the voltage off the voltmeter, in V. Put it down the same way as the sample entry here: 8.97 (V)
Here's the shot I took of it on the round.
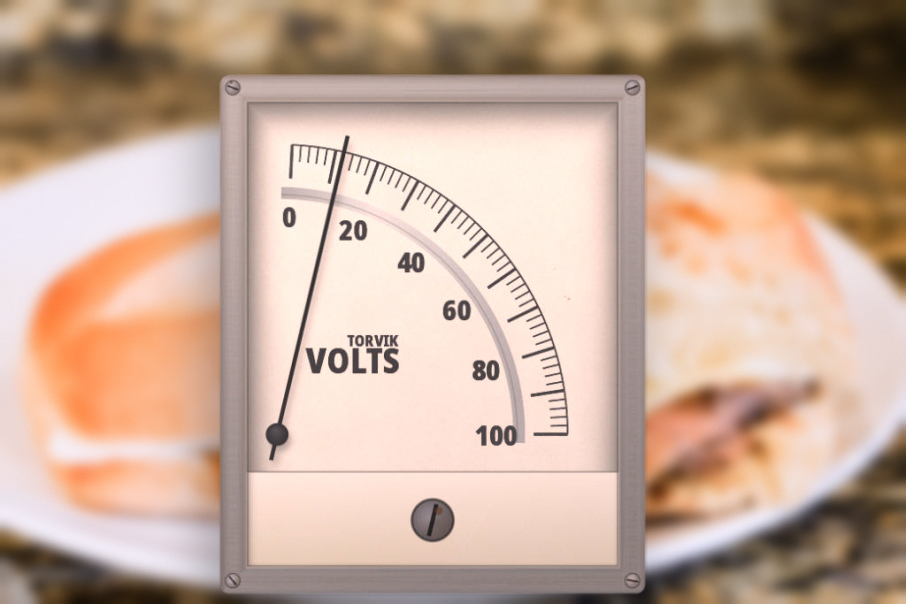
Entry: 12 (V)
